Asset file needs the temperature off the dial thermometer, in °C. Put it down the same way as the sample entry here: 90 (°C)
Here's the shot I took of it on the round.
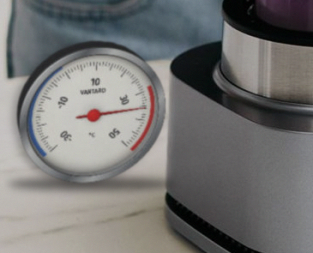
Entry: 35 (°C)
